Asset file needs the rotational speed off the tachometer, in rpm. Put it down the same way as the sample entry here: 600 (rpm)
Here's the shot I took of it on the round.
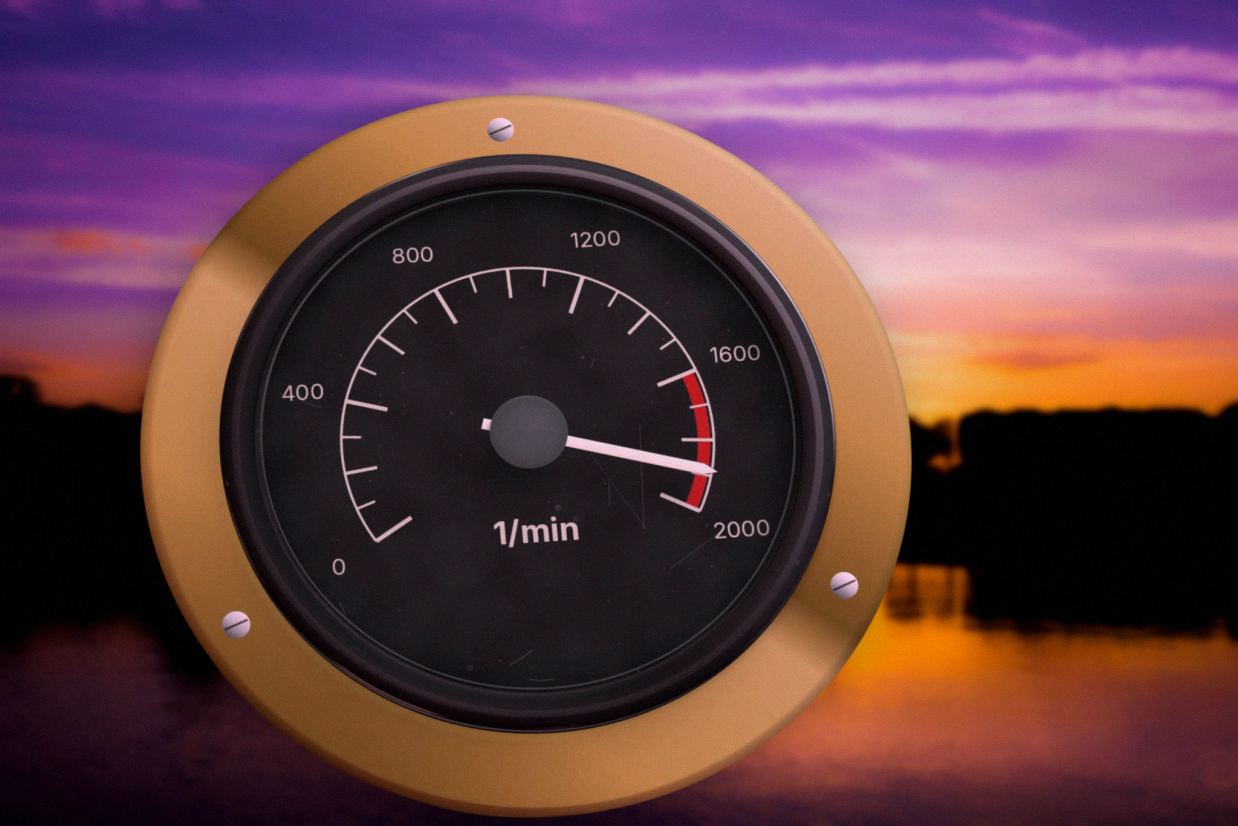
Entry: 1900 (rpm)
